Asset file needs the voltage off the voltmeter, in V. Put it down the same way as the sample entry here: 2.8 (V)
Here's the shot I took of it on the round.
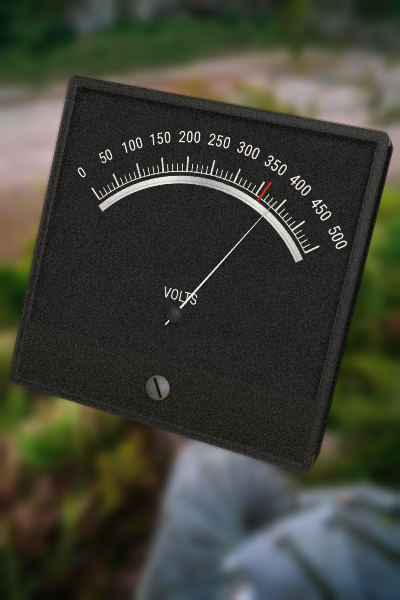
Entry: 390 (V)
